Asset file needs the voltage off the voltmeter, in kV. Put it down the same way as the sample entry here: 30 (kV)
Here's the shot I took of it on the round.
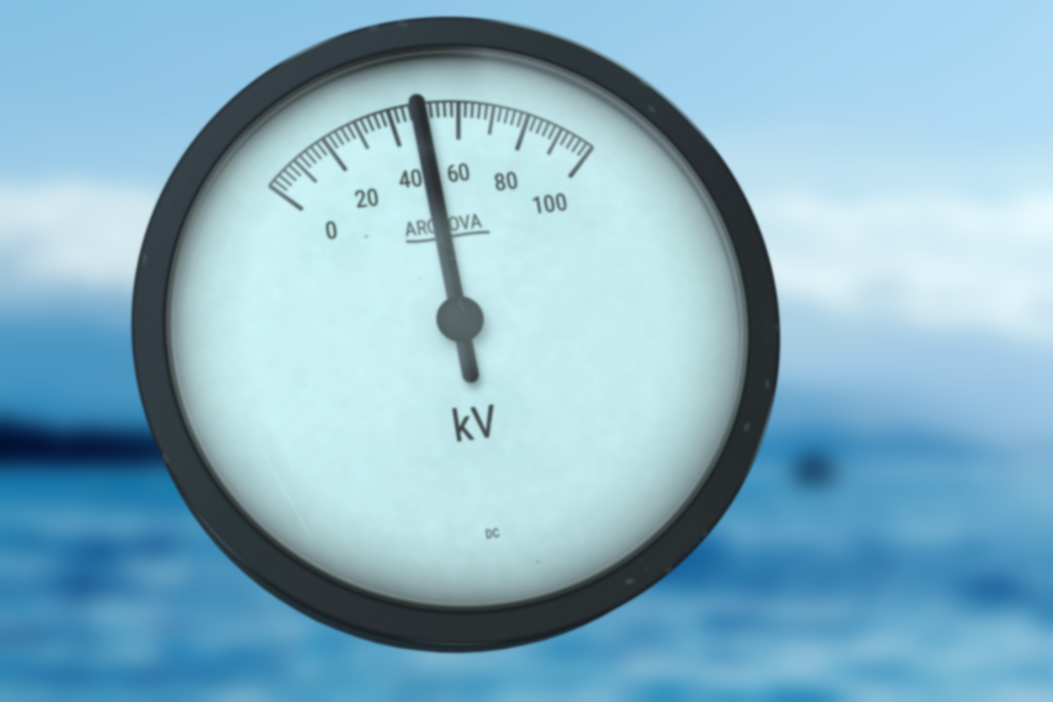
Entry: 48 (kV)
